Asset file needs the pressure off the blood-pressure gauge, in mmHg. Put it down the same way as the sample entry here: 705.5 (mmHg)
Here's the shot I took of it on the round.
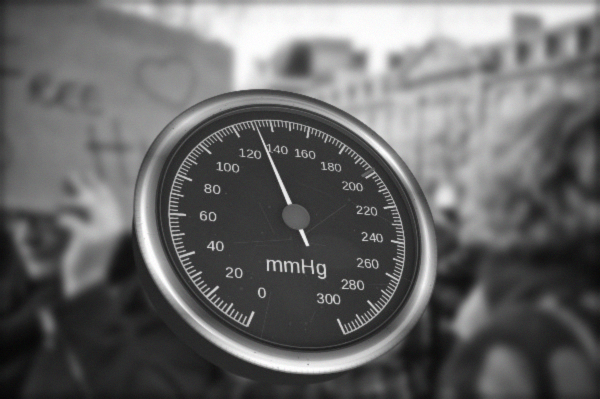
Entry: 130 (mmHg)
